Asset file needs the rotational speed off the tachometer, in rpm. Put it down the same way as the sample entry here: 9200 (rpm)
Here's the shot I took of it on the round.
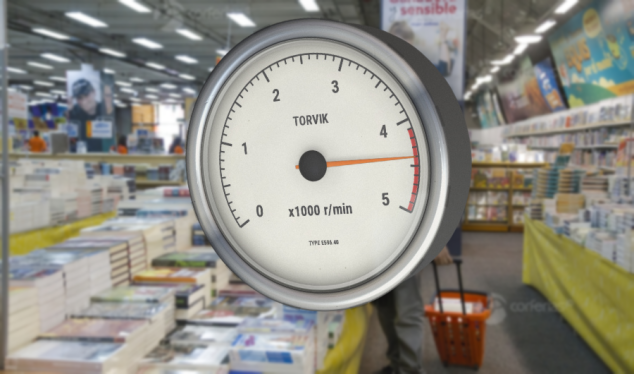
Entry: 4400 (rpm)
